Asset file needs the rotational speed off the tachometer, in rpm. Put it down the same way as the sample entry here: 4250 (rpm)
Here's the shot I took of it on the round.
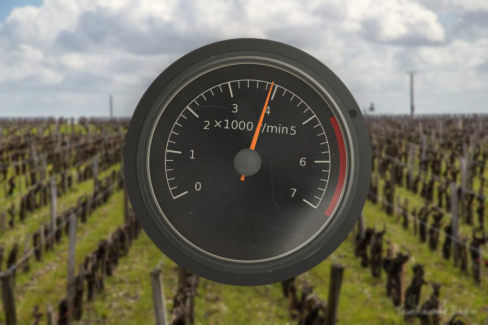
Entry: 3900 (rpm)
